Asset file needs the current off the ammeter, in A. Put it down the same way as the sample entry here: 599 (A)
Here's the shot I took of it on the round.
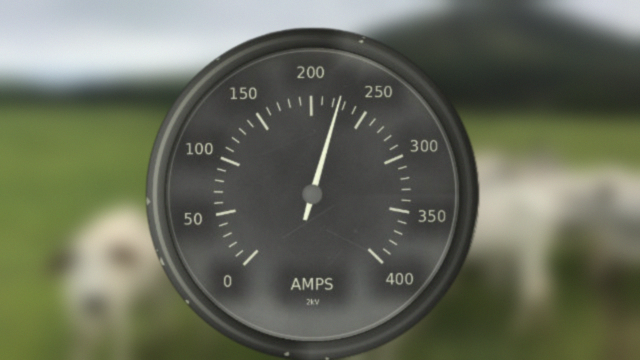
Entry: 225 (A)
